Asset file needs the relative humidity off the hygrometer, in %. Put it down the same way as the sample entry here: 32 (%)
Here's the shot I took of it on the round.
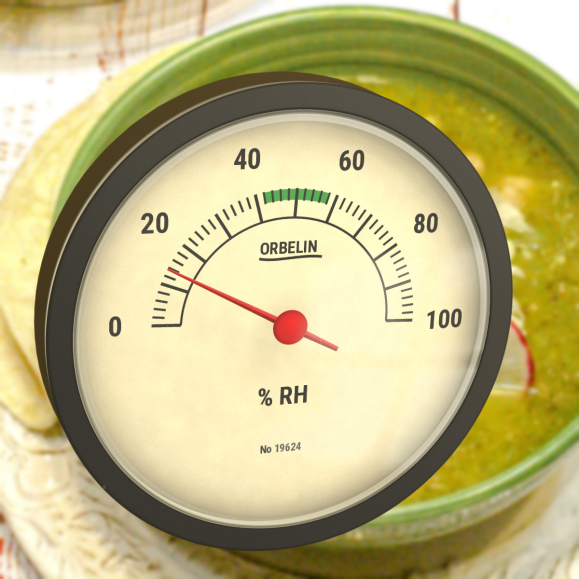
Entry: 14 (%)
